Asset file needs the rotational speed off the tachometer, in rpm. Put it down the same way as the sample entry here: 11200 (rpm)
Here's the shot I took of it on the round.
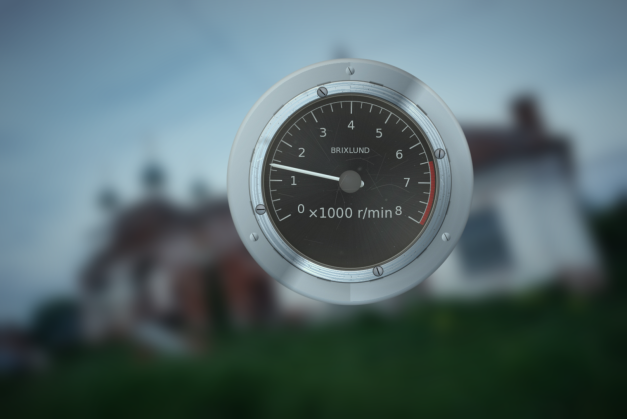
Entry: 1375 (rpm)
